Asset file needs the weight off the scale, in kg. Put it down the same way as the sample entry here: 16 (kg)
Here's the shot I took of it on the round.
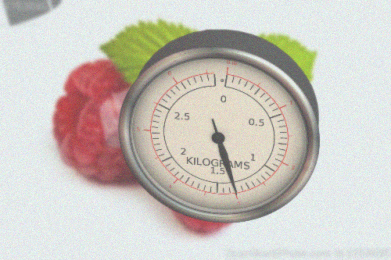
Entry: 1.35 (kg)
